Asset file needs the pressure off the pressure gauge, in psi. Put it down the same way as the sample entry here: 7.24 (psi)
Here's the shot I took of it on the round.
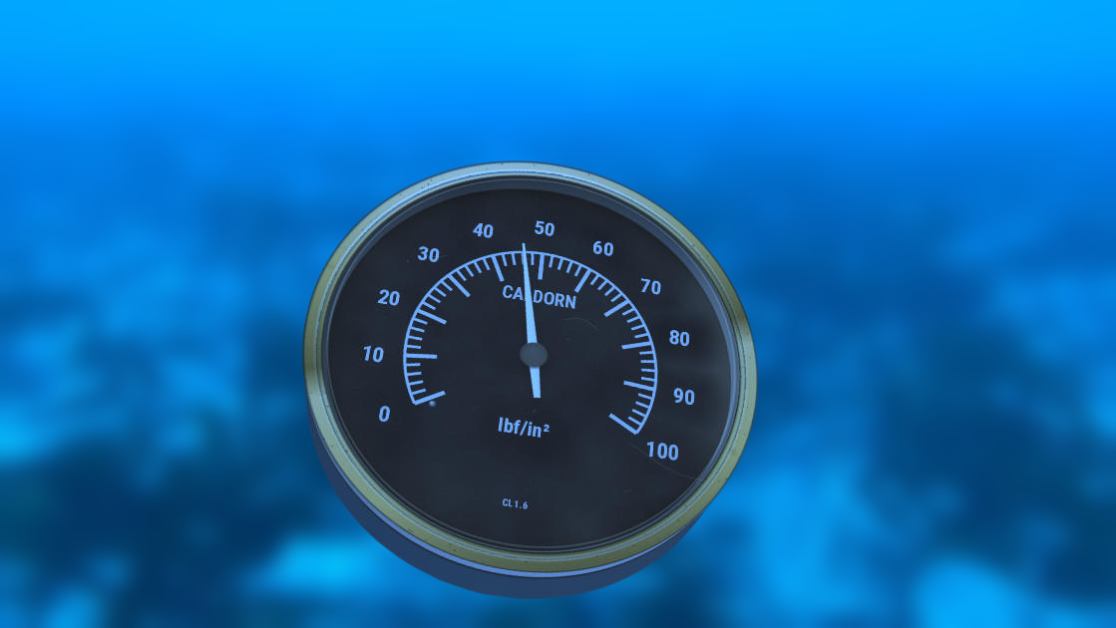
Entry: 46 (psi)
